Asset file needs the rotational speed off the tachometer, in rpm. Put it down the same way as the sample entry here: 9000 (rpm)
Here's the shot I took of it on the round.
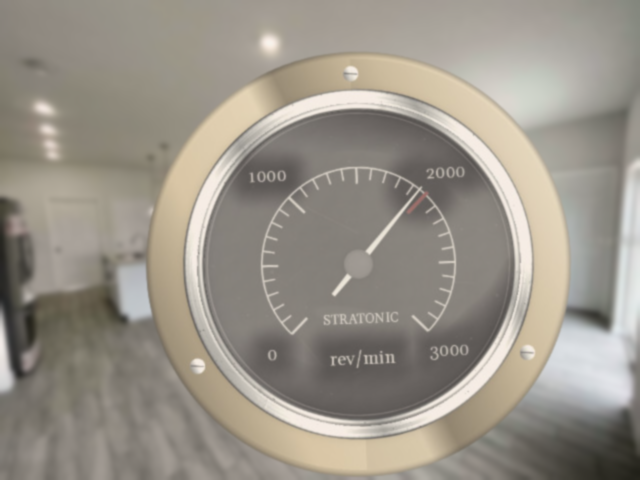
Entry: 1950 (rpm)
